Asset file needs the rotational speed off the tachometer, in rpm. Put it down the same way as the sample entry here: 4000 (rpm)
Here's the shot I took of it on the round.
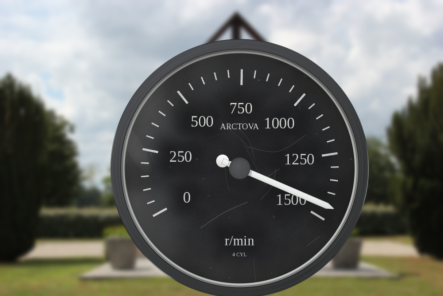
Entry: 1450 (rpm)
